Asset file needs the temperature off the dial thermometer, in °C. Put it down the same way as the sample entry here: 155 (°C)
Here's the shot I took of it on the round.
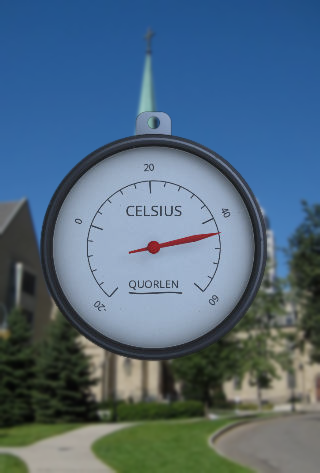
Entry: 44 (°C)
